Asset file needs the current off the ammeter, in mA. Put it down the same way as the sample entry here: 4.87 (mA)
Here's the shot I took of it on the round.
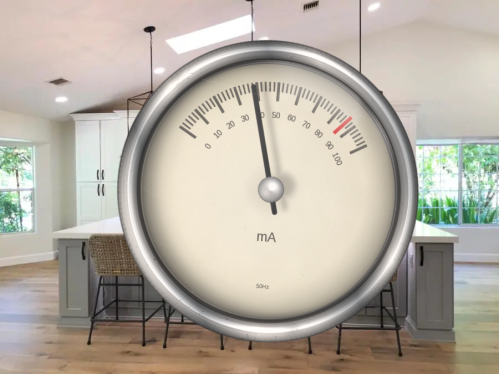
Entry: 38 (mA)
